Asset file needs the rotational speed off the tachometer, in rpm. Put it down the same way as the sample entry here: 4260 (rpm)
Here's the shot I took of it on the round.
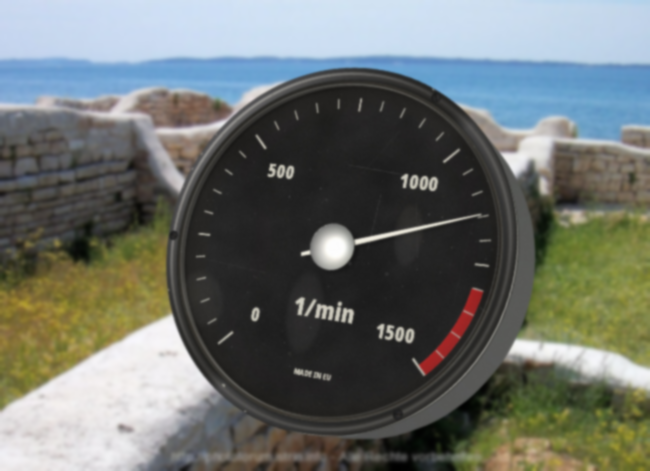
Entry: 1150 (rpm)
